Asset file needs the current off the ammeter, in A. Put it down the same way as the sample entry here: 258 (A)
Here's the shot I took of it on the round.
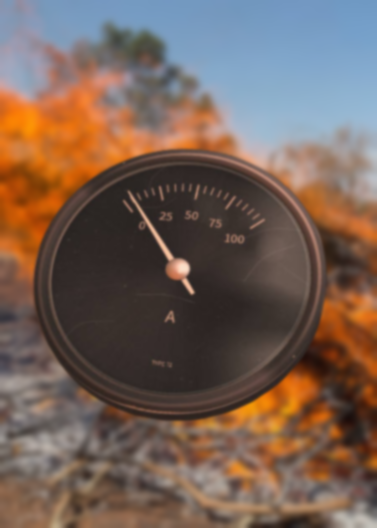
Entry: 5 (A)
